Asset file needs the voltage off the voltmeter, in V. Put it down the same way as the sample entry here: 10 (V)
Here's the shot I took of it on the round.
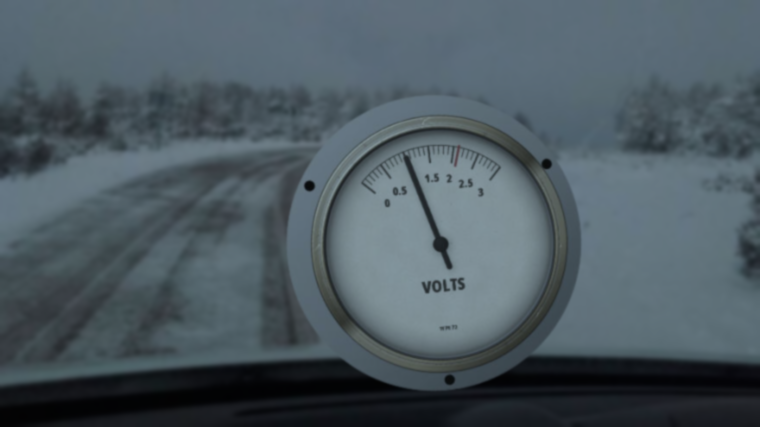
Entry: 1 (V)
